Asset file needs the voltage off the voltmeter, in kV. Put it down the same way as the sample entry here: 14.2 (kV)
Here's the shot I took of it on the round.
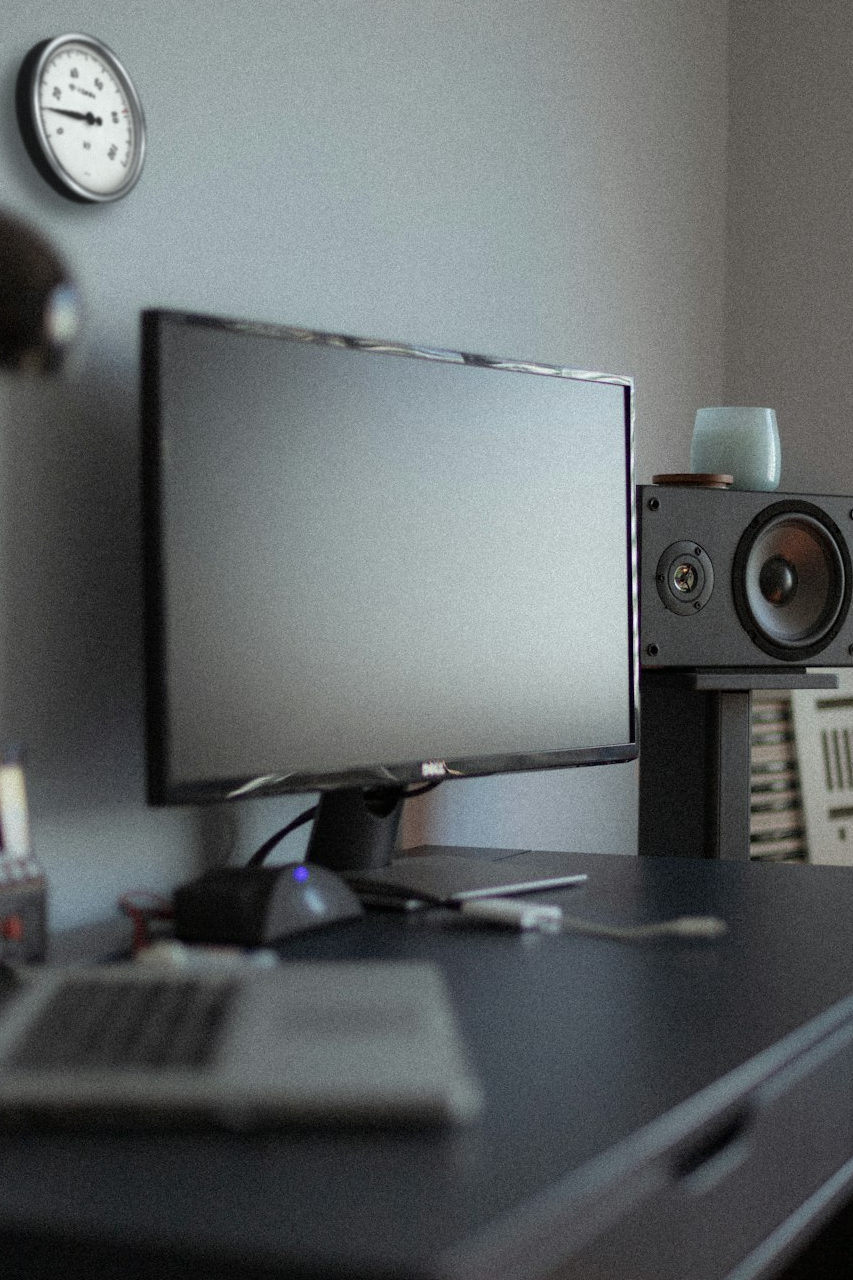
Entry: 10 (kV)
